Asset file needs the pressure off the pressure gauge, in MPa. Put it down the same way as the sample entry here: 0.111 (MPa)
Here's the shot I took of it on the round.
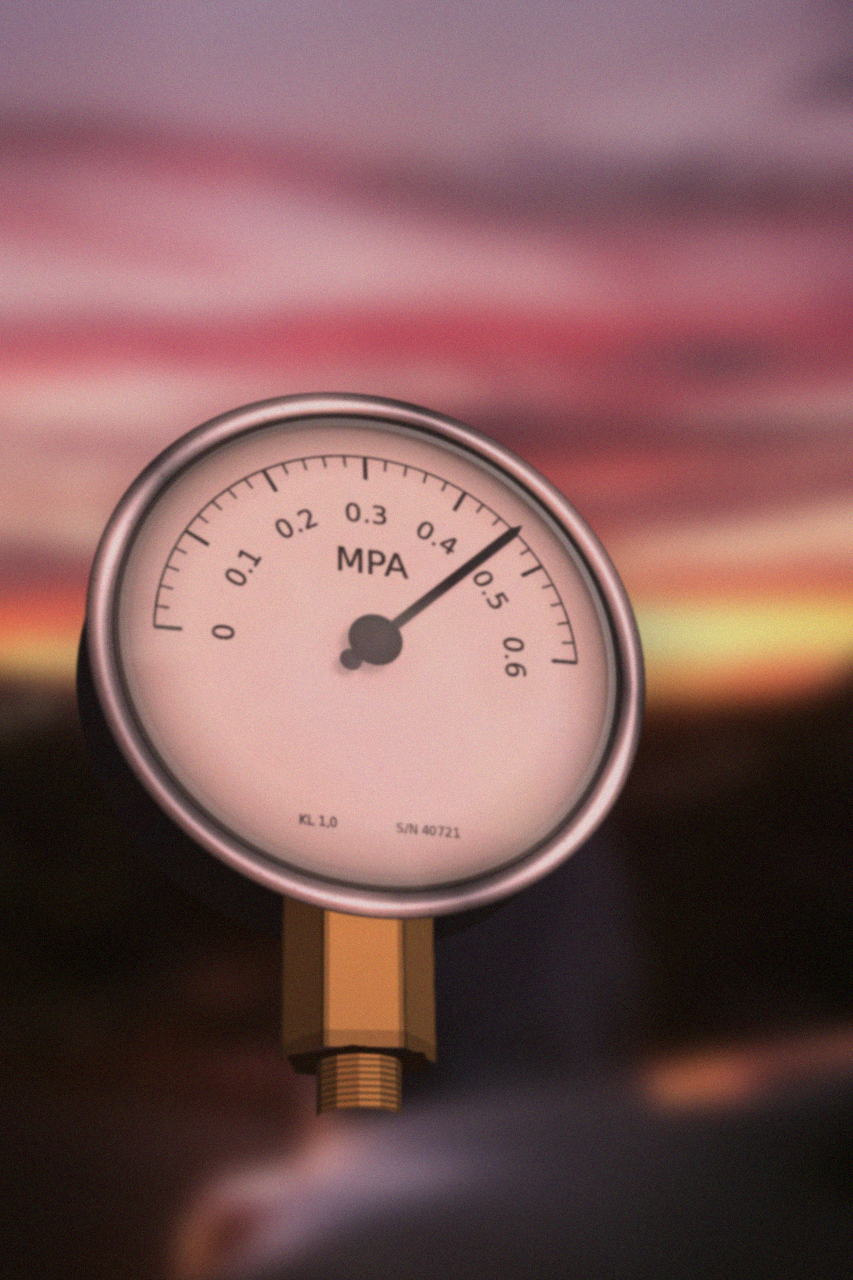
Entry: 0.46 (MPa)
